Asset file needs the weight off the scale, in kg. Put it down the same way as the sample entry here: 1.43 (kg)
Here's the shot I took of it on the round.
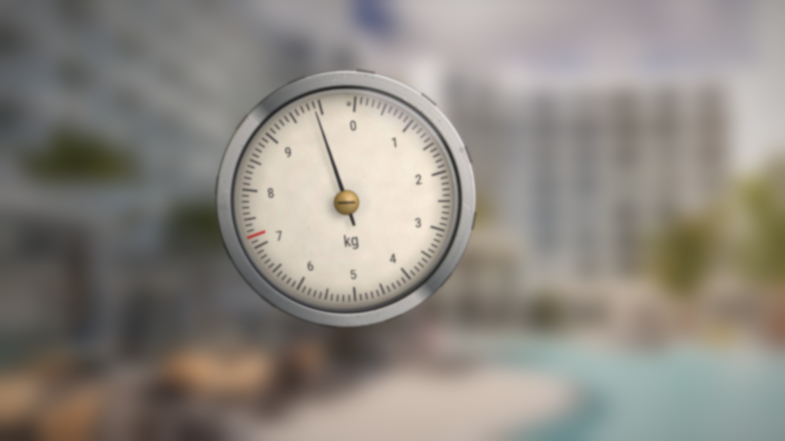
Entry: 9.9 (kg)
